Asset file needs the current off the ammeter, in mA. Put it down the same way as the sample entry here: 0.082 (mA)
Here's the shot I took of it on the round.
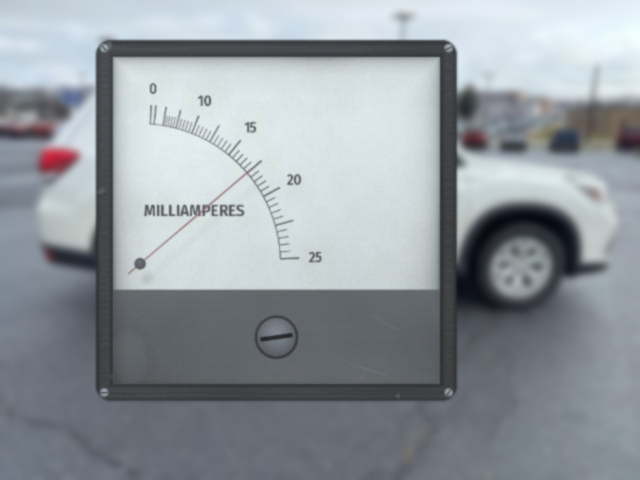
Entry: 17.5 (mA)
